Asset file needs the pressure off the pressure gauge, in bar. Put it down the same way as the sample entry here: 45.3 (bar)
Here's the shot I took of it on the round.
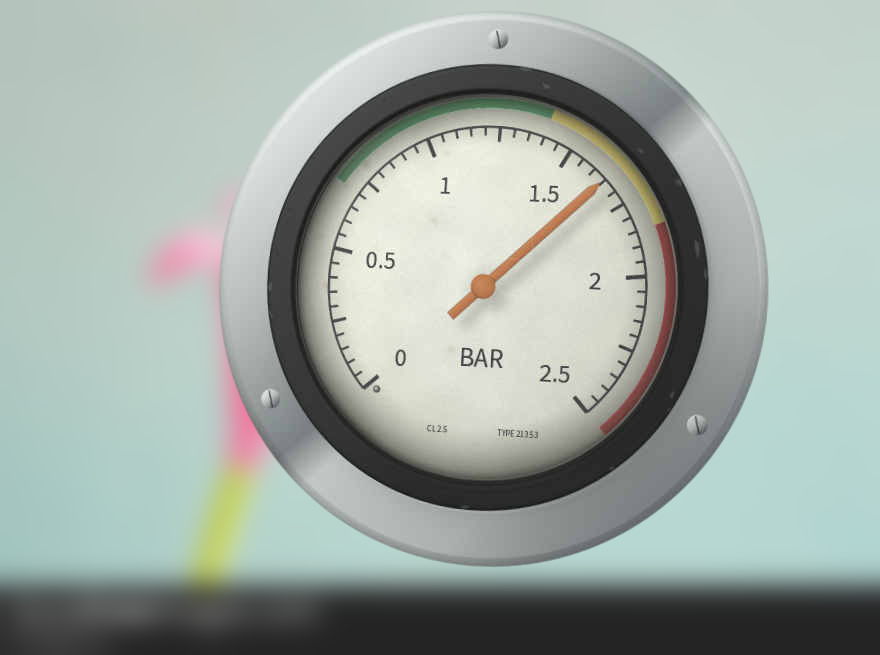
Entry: 1.65 (bar)
